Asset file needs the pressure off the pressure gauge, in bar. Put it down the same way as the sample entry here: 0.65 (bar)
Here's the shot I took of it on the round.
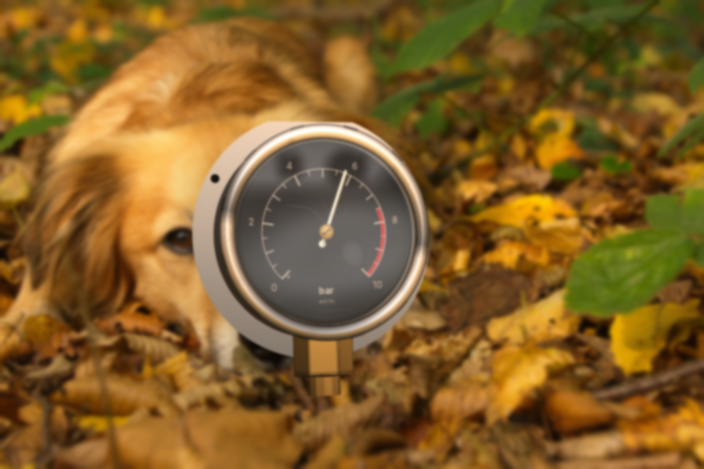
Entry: 5.75 (bar)
